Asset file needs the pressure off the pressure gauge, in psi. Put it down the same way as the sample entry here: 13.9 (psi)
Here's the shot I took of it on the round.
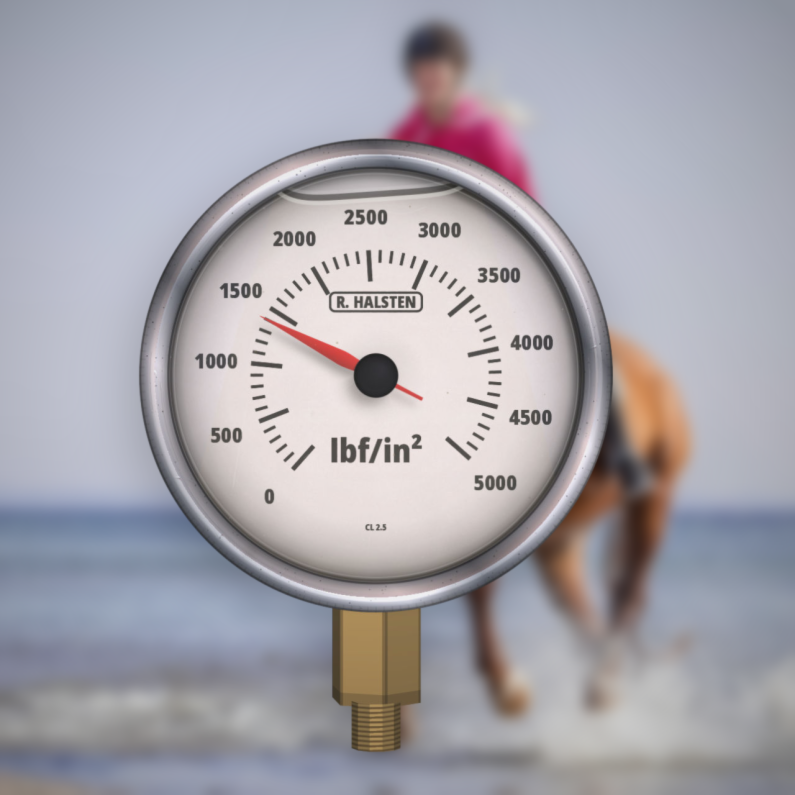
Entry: 1400 (psi)
